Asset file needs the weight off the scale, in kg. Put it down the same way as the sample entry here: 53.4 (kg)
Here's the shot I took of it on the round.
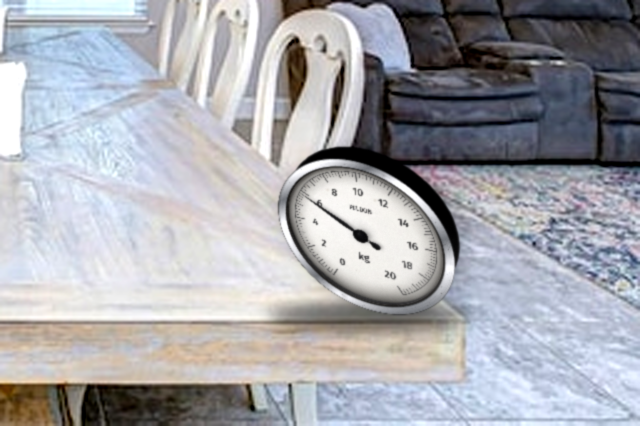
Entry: 6 (kg)
